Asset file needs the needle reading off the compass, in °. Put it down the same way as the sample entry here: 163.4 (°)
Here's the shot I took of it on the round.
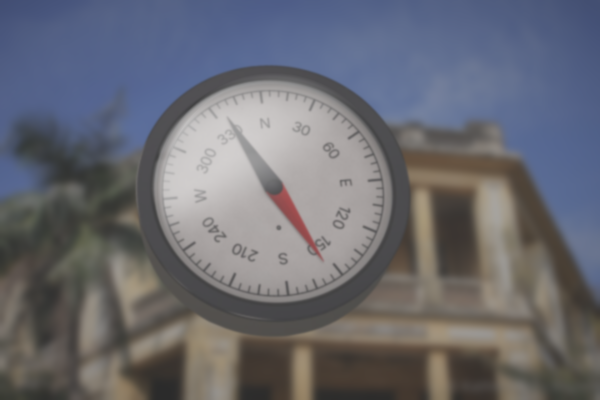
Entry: 155 (°)
